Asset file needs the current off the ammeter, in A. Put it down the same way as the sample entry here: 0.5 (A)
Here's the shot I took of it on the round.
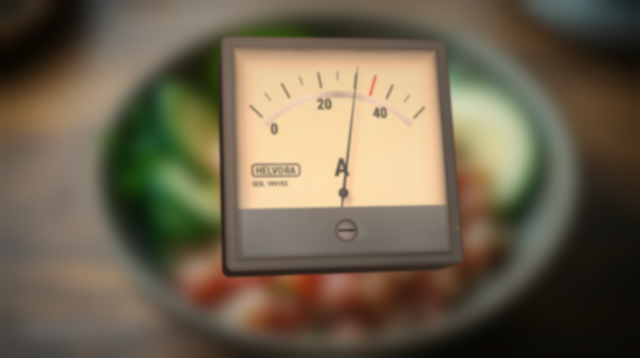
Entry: 30 (A)
